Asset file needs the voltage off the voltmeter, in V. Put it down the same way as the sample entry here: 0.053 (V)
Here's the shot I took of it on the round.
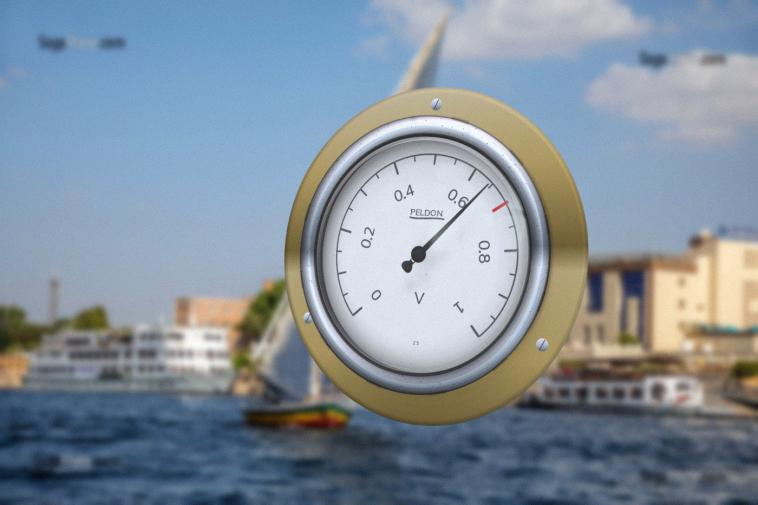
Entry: 0.65 (V)
